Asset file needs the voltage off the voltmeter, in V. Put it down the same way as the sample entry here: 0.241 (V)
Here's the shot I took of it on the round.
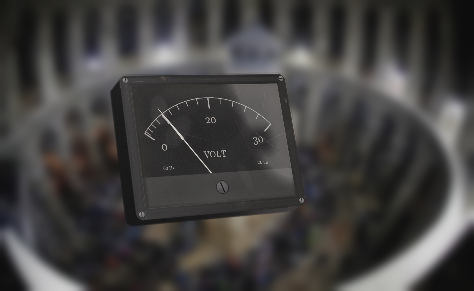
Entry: 10 (V)
